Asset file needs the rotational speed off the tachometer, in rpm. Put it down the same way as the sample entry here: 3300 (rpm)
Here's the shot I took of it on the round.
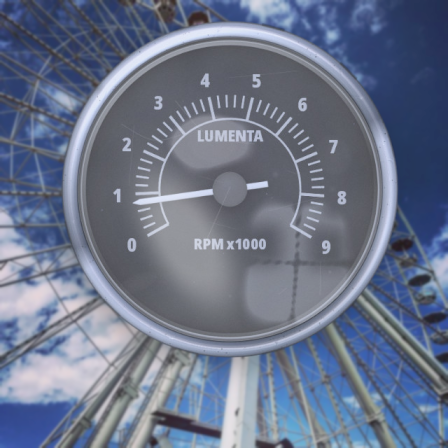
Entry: 800 (rpm)
